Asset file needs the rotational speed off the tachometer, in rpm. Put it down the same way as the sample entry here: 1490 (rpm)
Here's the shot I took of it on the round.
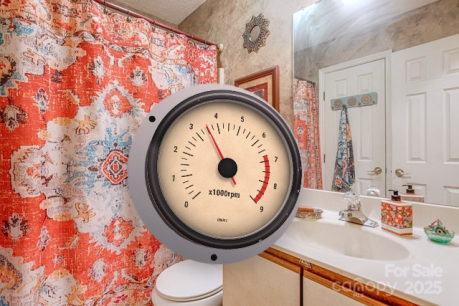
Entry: 3500 (rpm)
